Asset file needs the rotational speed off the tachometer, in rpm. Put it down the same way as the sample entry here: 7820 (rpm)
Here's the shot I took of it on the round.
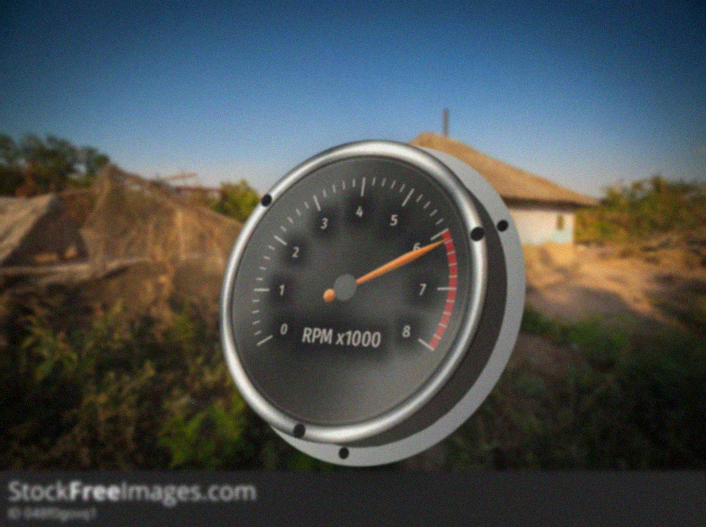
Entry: 6200 (rpm)
